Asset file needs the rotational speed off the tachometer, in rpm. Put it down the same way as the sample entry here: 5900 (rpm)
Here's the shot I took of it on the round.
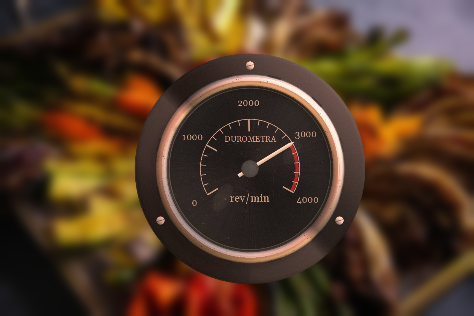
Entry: 3000 (rpm)
